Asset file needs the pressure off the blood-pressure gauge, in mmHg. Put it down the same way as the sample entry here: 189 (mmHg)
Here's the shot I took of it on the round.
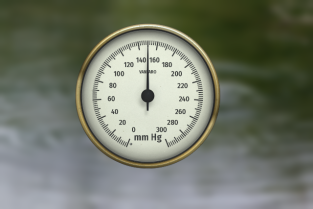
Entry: 150 (mmHg)
